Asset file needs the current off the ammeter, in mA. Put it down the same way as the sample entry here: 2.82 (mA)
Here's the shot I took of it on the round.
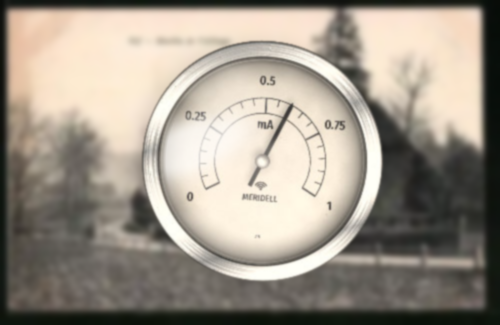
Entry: 0.6 (mA)
